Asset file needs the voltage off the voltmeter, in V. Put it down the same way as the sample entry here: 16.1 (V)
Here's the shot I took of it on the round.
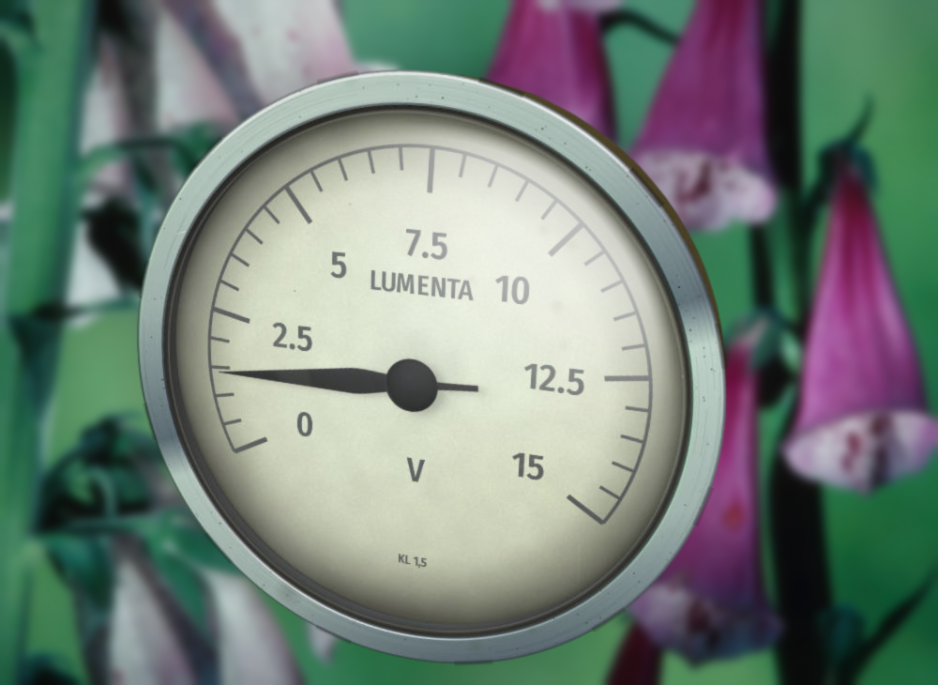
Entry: 1.5 (V)
